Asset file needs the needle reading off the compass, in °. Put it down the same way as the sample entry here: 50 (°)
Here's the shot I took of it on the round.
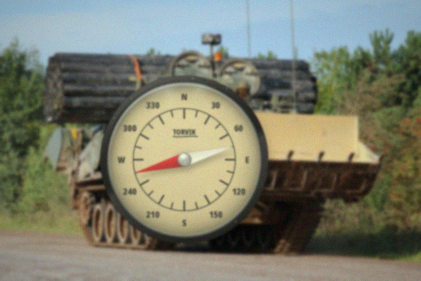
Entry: 255 (°)
